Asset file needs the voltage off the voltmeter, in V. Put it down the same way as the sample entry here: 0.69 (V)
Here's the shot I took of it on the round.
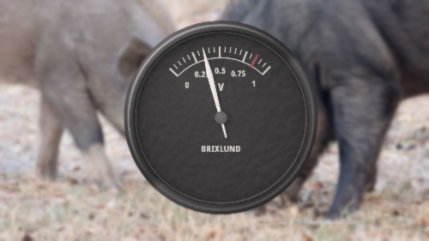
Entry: 0.35 (V)
